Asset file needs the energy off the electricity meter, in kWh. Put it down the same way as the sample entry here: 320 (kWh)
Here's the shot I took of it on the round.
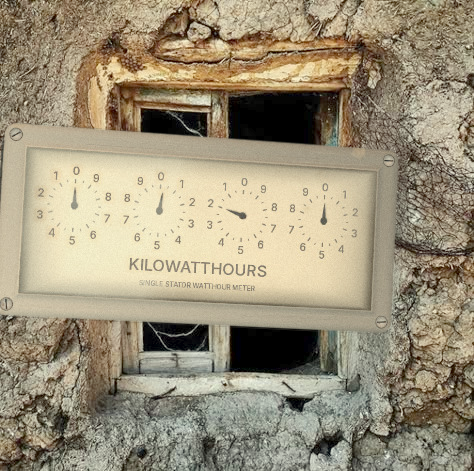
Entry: 20 (kWh)
